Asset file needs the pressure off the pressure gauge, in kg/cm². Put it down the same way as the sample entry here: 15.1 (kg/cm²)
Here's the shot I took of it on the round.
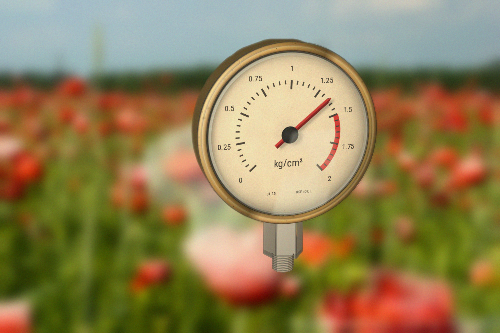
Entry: 1.35 (kg/cm²)
